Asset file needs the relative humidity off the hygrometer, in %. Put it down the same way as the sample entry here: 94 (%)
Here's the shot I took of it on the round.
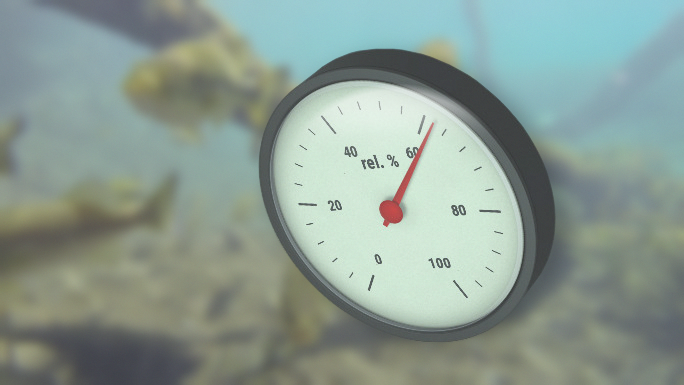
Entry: 62 (%)
